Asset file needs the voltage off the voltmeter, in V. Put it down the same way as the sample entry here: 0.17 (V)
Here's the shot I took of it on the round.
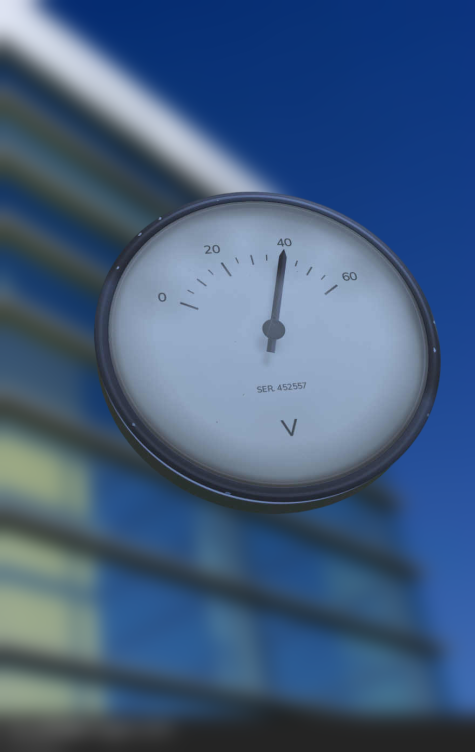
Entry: 40 (V)
